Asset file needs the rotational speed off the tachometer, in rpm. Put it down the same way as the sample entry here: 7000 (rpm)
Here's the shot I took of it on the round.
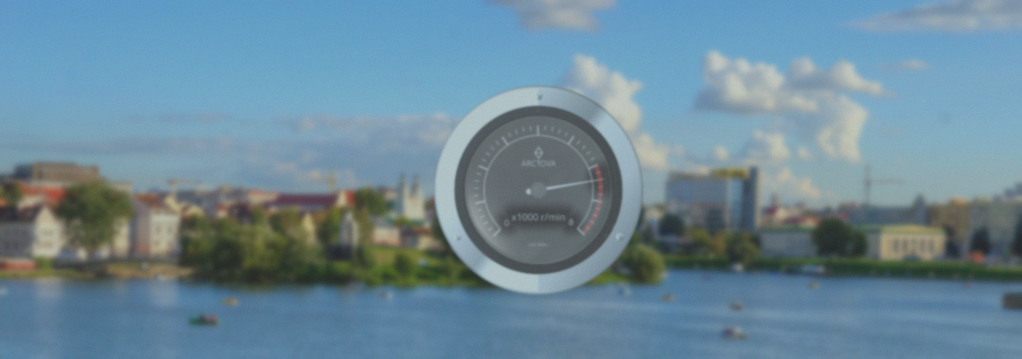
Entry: 6400 (rpm)
